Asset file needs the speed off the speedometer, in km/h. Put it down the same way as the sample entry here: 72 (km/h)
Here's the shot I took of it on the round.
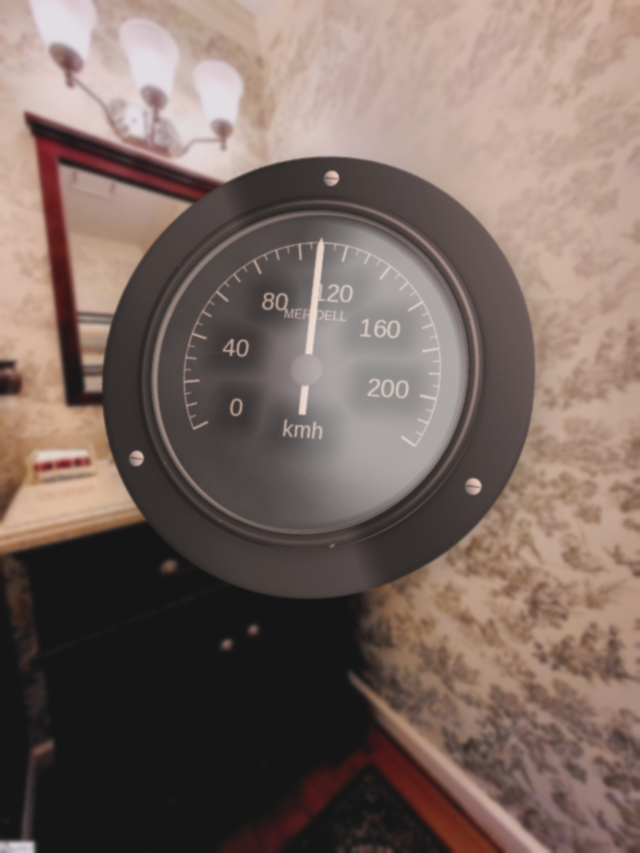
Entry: 110 (km/h)
